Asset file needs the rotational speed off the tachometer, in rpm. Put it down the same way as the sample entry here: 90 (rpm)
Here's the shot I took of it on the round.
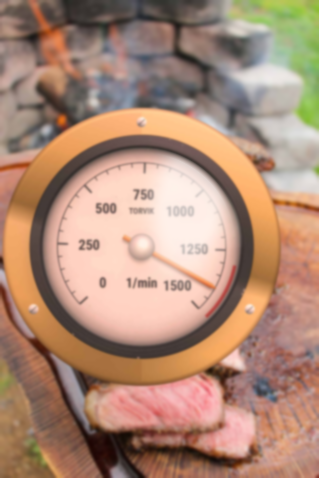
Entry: 1400 (rpm)
